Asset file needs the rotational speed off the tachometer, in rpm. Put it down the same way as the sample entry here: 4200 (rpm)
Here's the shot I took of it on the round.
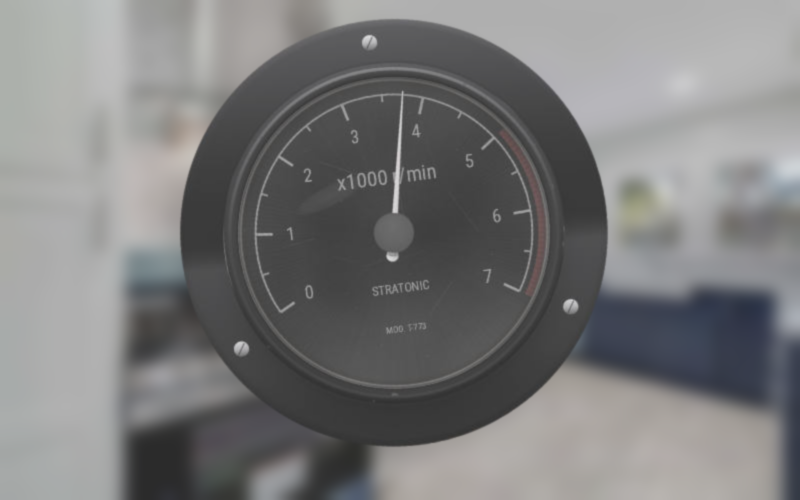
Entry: 3750 (rpm)
